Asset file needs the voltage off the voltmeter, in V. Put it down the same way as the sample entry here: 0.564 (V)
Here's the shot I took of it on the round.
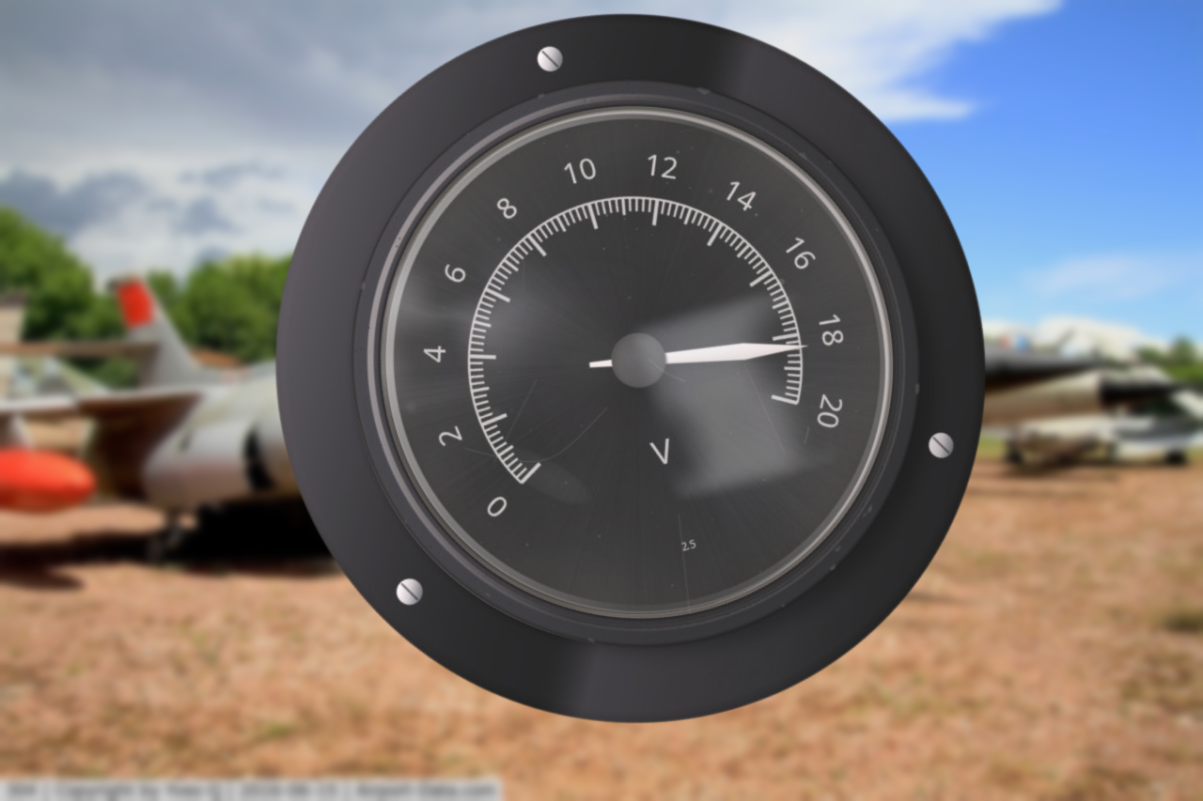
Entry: 18.4 (V)
